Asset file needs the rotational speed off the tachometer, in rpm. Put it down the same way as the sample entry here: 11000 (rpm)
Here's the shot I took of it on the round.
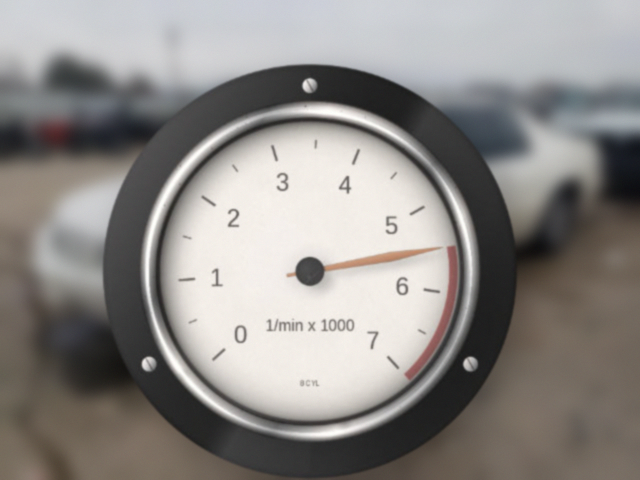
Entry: 5500 (rpm)
